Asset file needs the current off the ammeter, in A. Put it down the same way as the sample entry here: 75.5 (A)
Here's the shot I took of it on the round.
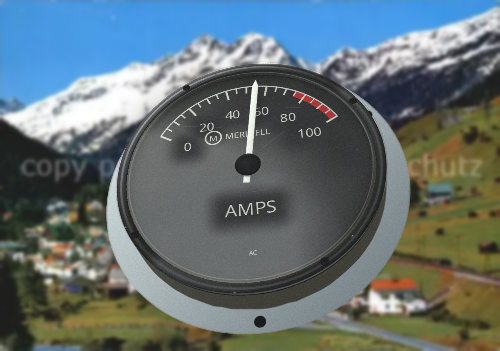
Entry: 55 (A)
